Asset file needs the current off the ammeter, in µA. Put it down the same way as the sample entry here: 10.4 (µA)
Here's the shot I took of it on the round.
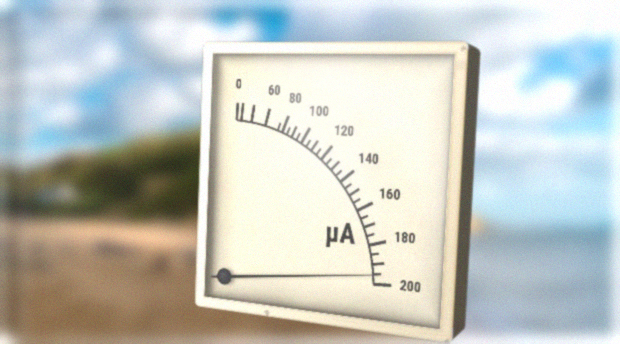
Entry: 195 (µA)
